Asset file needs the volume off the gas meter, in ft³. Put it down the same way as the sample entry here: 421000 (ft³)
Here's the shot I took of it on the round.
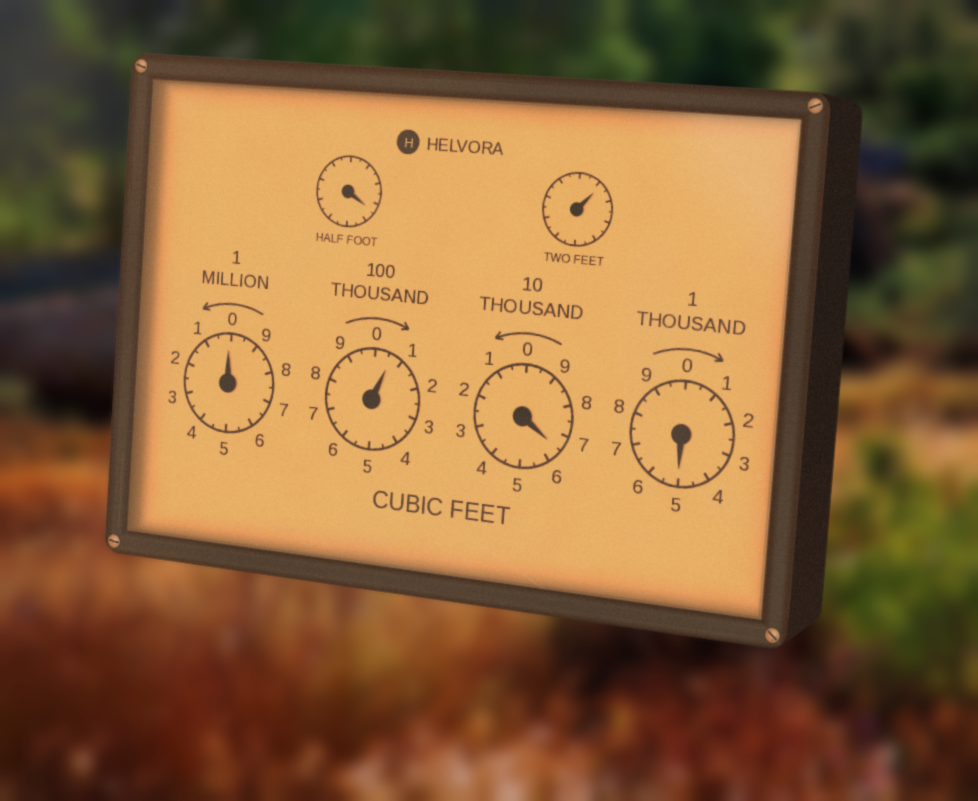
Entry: 6500 (ft³)
